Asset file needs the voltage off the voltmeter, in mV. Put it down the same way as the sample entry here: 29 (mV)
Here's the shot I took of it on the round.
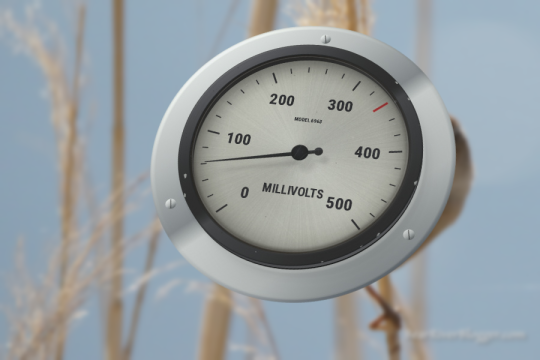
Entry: 60 (mV)
